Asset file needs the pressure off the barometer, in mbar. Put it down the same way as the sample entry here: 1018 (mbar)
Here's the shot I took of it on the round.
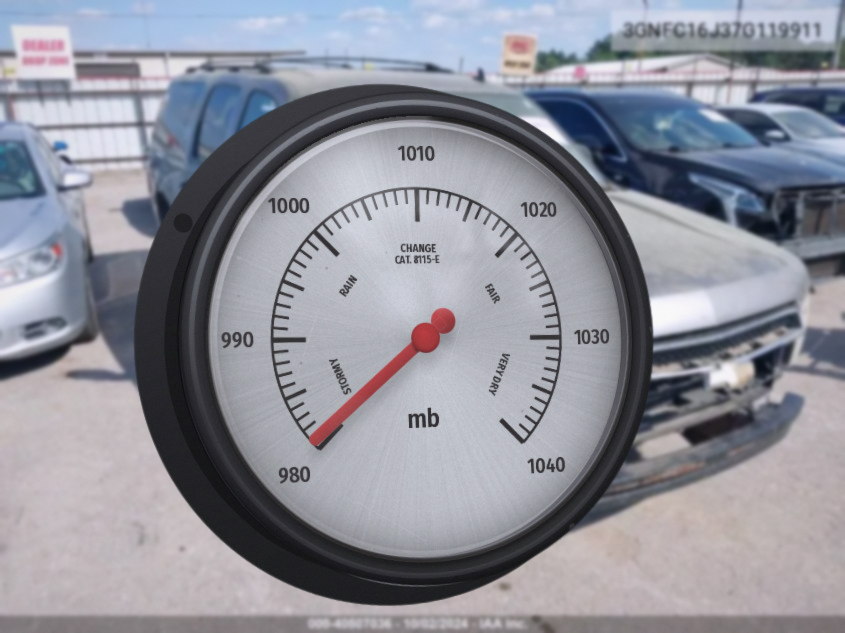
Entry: 981 (mbar)
